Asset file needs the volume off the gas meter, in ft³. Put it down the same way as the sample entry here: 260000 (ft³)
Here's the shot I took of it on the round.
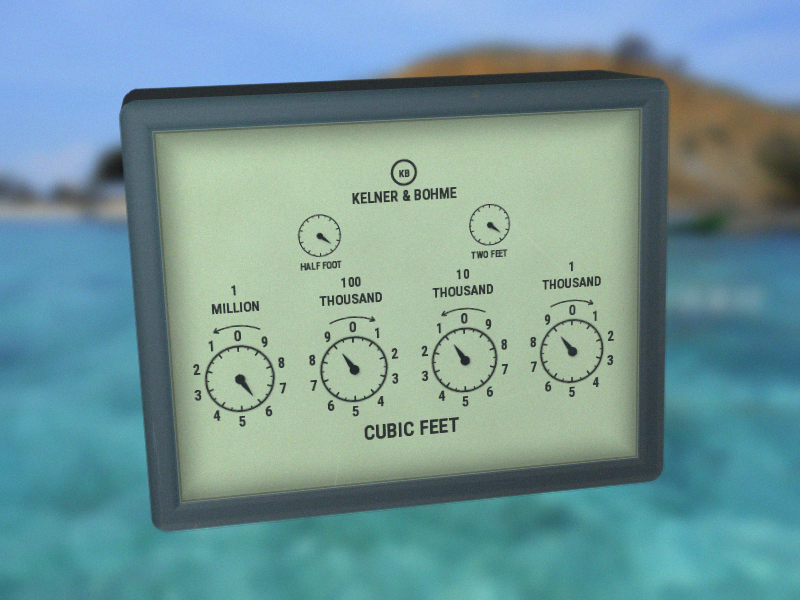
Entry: 590900 (ft³)
